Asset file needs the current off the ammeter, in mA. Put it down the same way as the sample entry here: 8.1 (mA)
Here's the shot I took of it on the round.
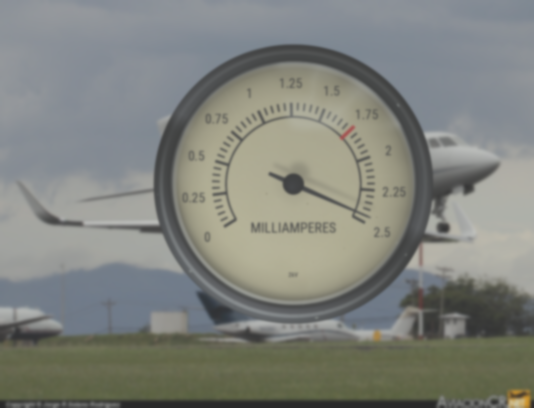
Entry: 2.45 (mA)
